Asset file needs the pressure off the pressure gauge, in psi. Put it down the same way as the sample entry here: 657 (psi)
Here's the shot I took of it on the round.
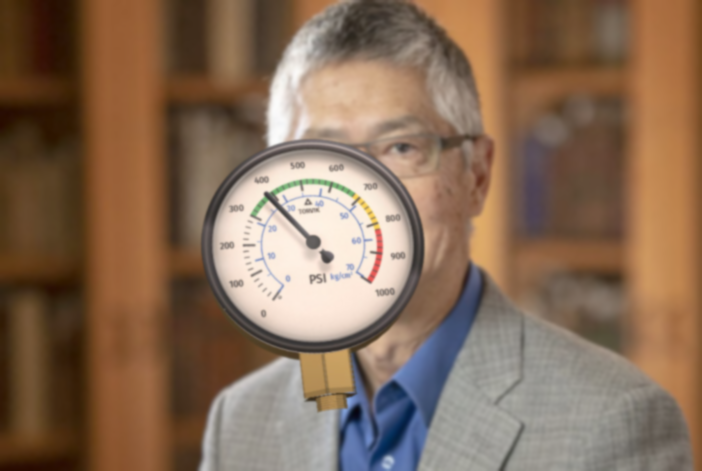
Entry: 380 (psi)
